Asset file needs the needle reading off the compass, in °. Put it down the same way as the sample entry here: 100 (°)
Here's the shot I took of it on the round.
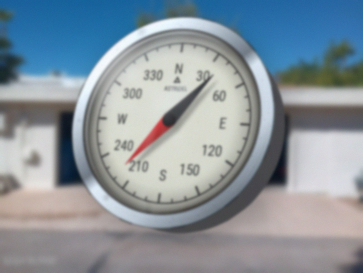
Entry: 220 (°)
